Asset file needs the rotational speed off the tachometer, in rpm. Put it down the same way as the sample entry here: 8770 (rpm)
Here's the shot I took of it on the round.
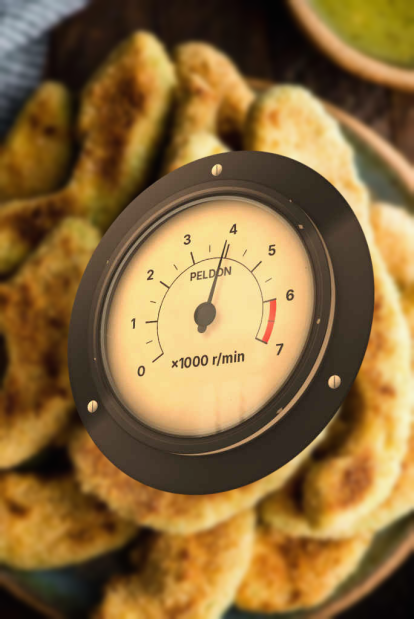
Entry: 4000 (rpm)
